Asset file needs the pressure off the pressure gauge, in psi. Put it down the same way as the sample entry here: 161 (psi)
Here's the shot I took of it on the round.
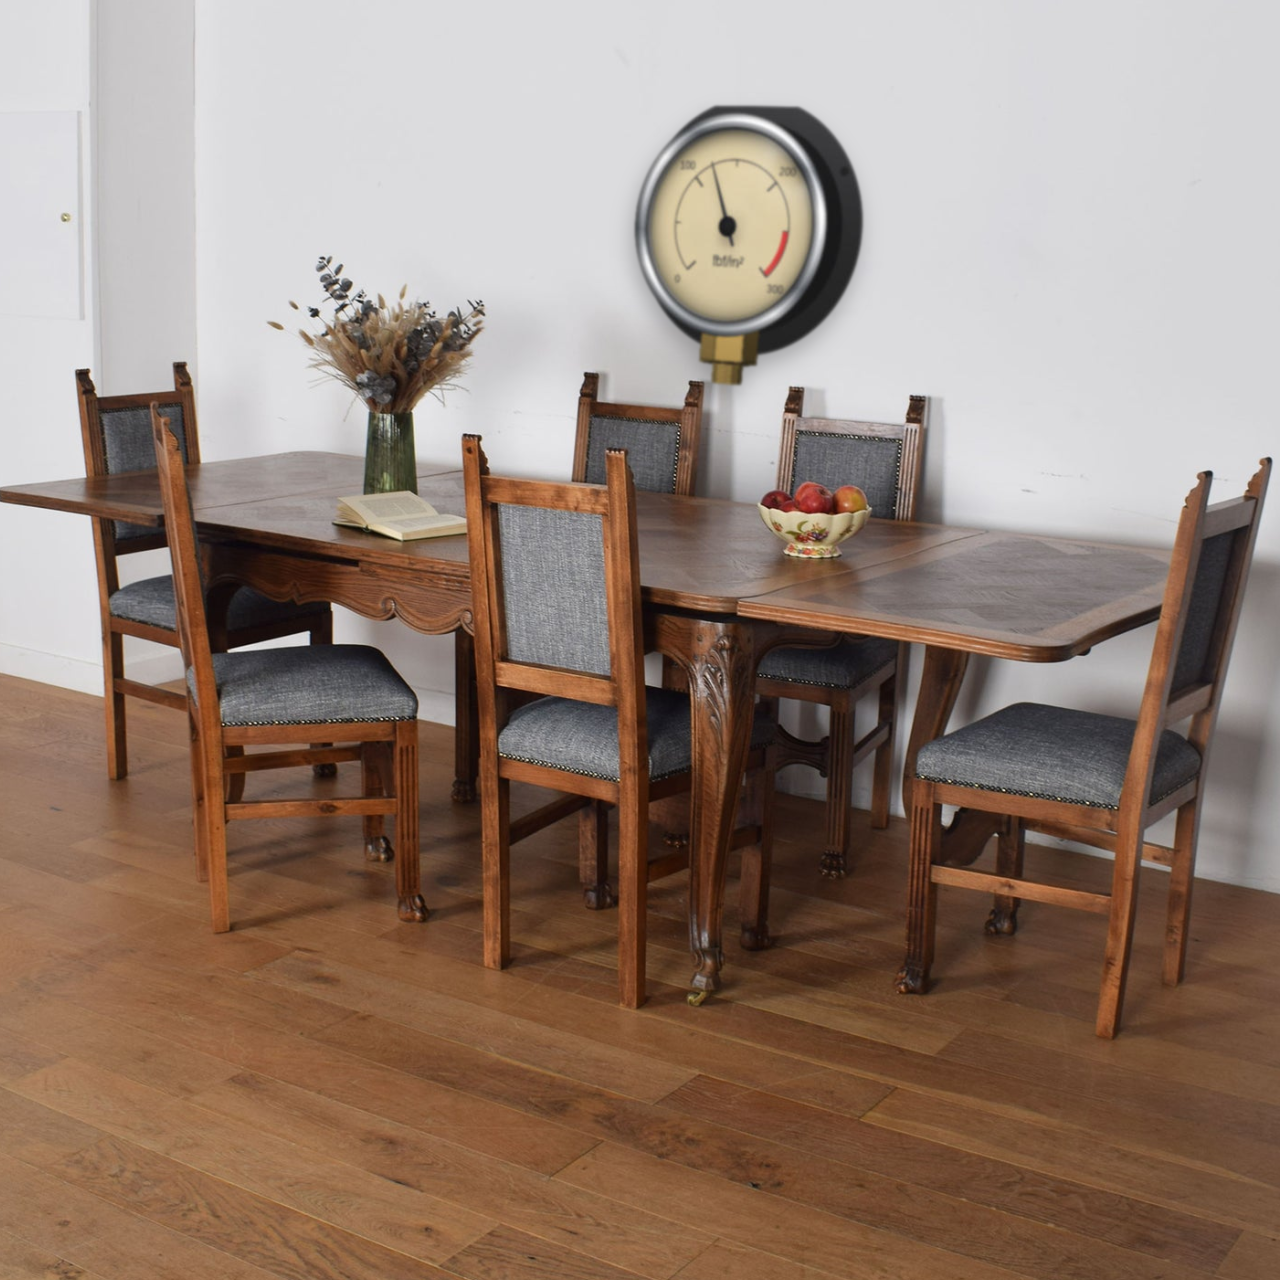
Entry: 125 (psi)
